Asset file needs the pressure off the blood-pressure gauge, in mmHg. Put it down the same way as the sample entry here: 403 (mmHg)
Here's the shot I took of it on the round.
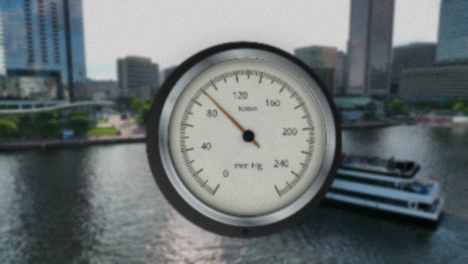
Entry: 90 (mmHg)
